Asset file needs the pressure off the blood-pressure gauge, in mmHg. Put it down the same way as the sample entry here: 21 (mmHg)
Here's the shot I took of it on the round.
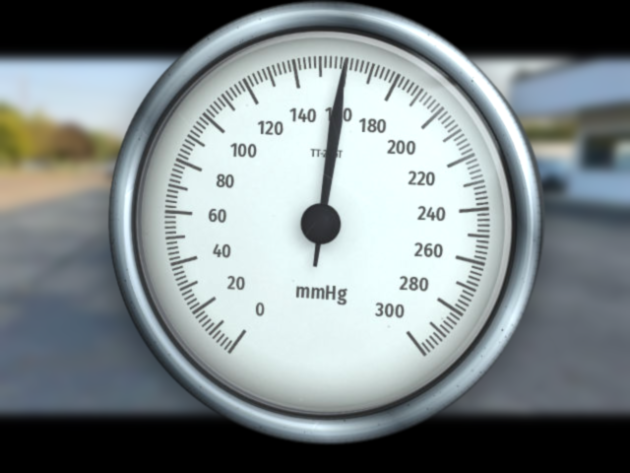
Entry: 160 (mmHg)
